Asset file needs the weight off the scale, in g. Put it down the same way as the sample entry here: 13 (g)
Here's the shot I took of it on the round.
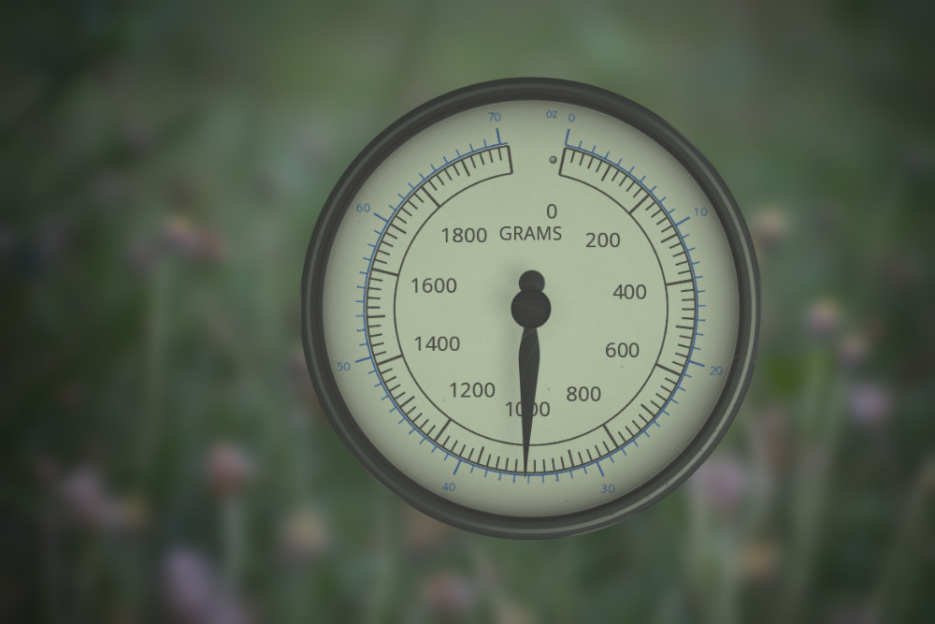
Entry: 1000 (g)
